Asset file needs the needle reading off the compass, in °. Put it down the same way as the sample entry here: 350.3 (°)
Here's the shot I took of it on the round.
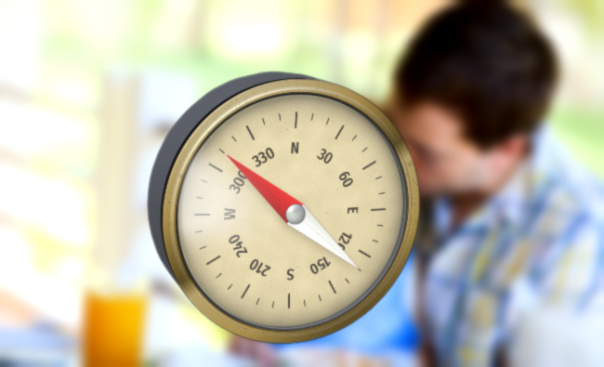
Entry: 310 (°)
